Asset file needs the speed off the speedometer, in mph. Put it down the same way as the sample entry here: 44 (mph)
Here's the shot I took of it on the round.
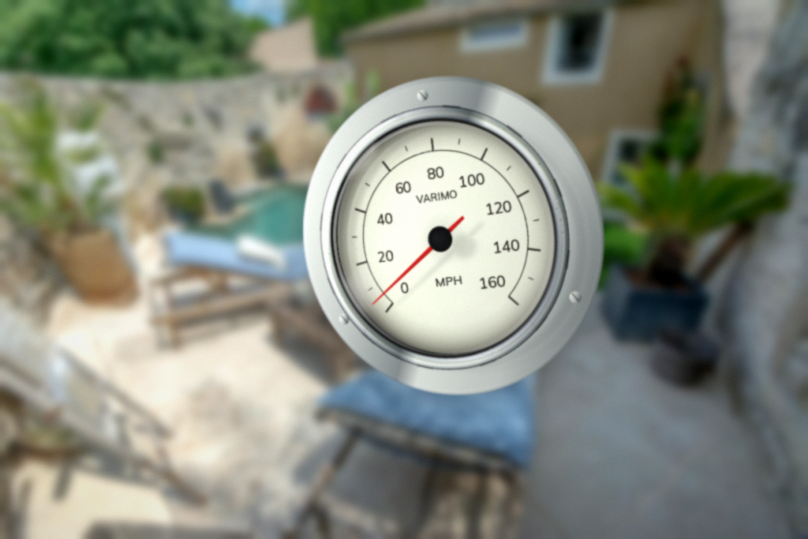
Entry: 5 (mph)
